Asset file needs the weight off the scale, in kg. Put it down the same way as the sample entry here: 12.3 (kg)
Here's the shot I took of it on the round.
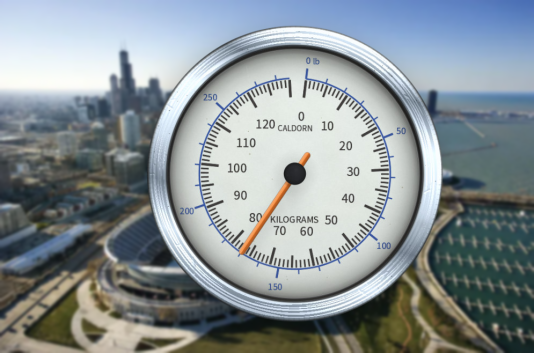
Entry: 77 (kg)
